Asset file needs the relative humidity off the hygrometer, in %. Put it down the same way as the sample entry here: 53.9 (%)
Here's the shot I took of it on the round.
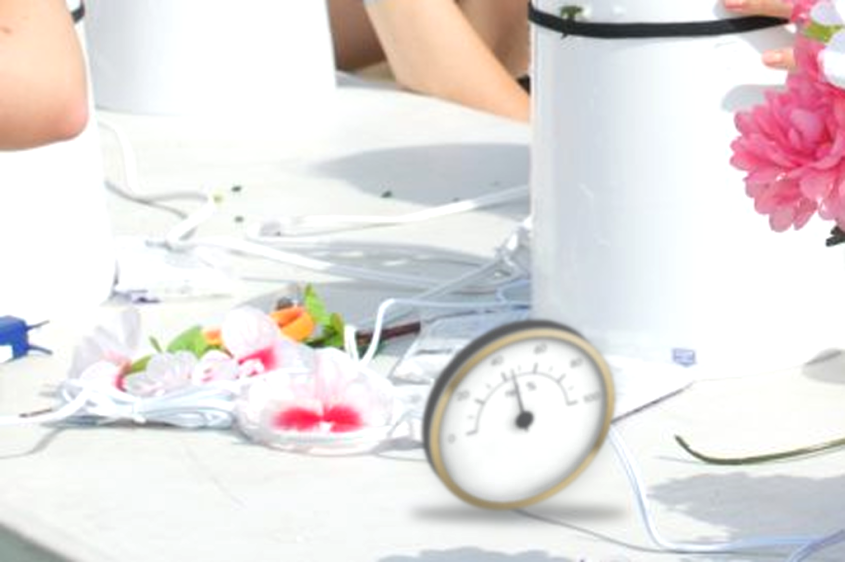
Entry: 45 (%)
